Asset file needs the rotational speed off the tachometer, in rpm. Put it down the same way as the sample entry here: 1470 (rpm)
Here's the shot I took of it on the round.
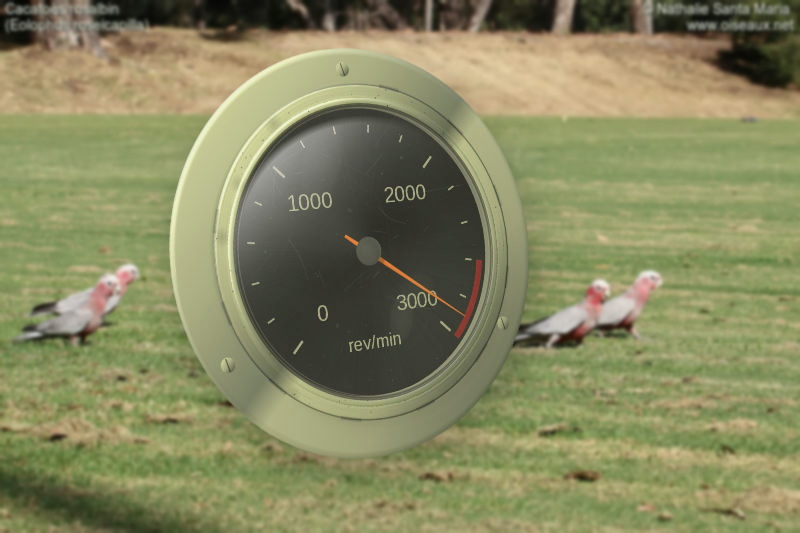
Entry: 2900 (rpm)
